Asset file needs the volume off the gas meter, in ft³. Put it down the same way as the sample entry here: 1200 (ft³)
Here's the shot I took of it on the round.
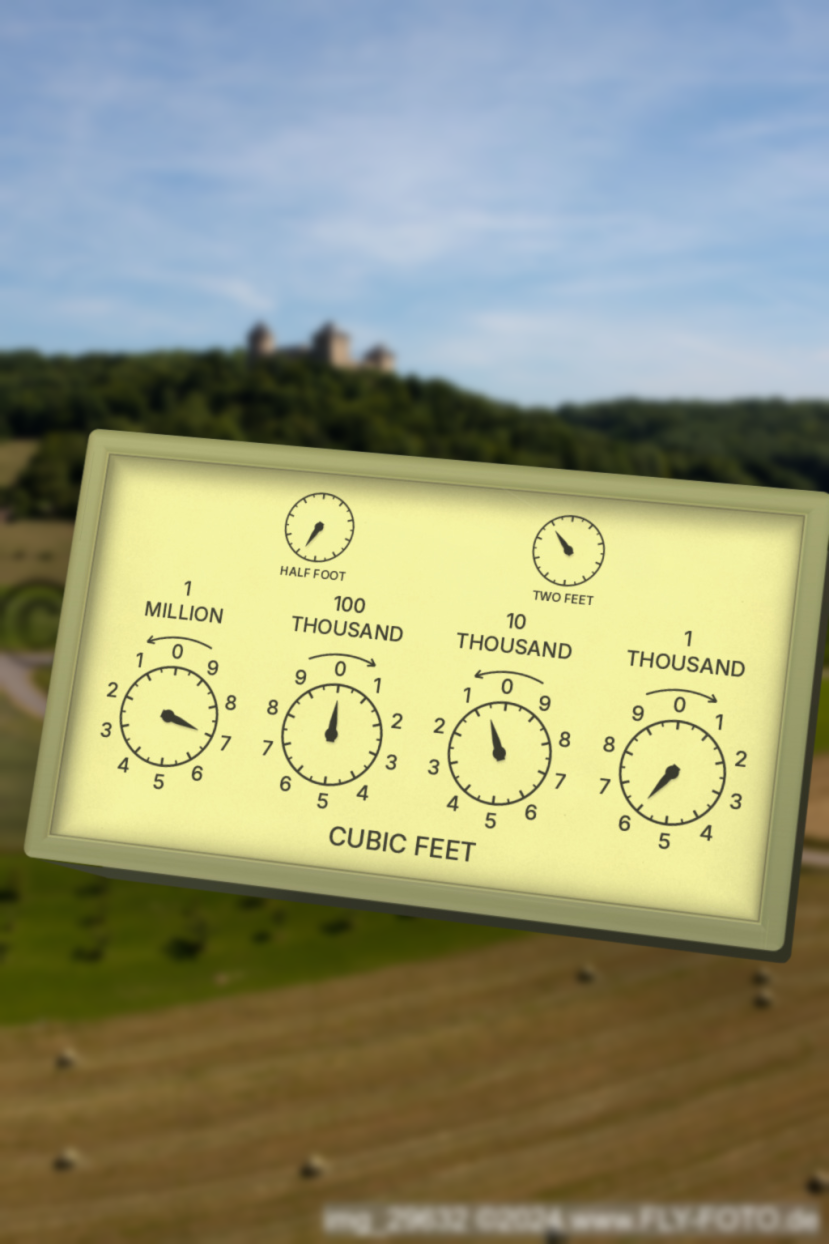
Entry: 700600 (ft³)
